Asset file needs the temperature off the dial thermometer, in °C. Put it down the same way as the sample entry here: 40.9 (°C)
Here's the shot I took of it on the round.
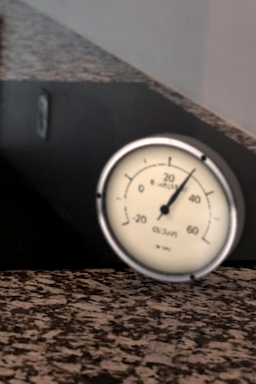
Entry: 30 (°C)
